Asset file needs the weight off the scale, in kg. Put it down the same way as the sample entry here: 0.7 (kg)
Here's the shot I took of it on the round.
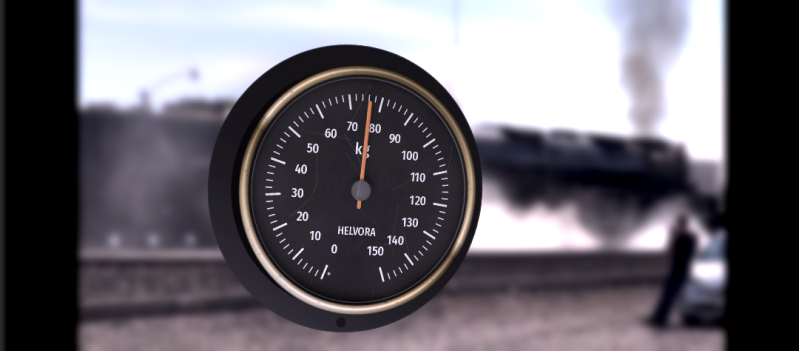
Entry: 76 (kg)
